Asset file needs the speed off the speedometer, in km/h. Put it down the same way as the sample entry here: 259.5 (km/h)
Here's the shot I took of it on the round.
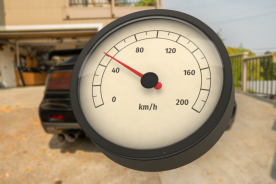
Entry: 50 (km/h)
